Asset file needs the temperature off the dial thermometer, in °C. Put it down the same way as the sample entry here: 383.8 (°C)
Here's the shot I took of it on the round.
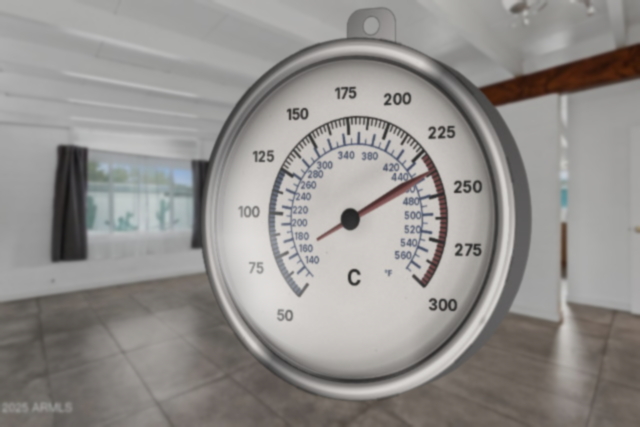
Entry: 237.5 (°C)
